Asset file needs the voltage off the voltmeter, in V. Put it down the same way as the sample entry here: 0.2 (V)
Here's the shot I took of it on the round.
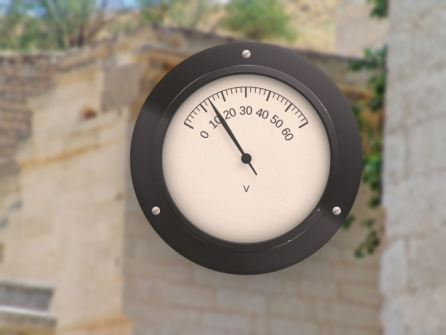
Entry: 14 (V)
